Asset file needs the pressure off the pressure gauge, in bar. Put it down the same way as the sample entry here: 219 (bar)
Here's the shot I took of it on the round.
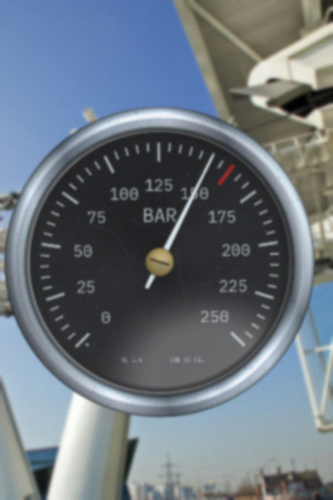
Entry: 150 (bar)
